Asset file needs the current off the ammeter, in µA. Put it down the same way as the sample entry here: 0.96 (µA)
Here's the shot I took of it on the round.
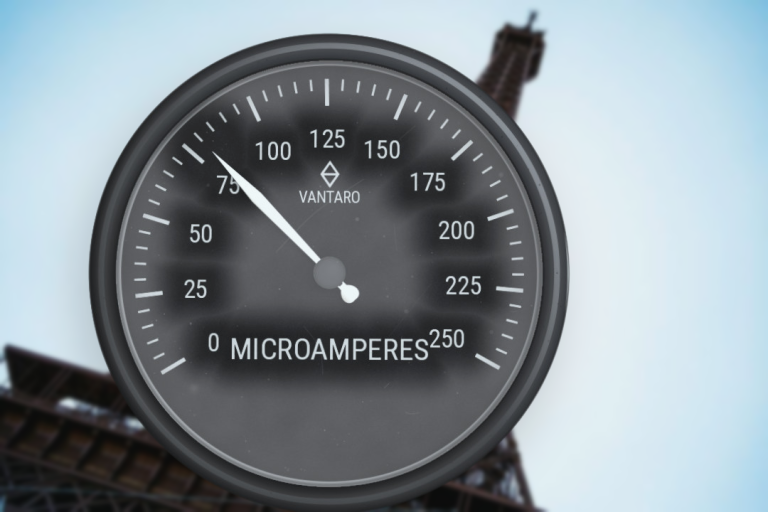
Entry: 80 (µA)
